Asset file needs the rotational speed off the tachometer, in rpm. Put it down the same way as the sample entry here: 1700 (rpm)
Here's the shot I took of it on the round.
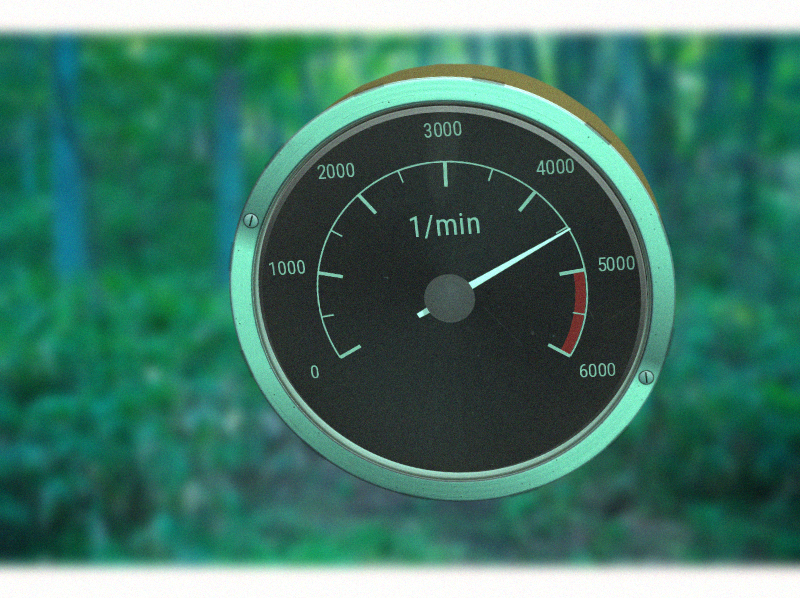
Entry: 4500 (rpm)
